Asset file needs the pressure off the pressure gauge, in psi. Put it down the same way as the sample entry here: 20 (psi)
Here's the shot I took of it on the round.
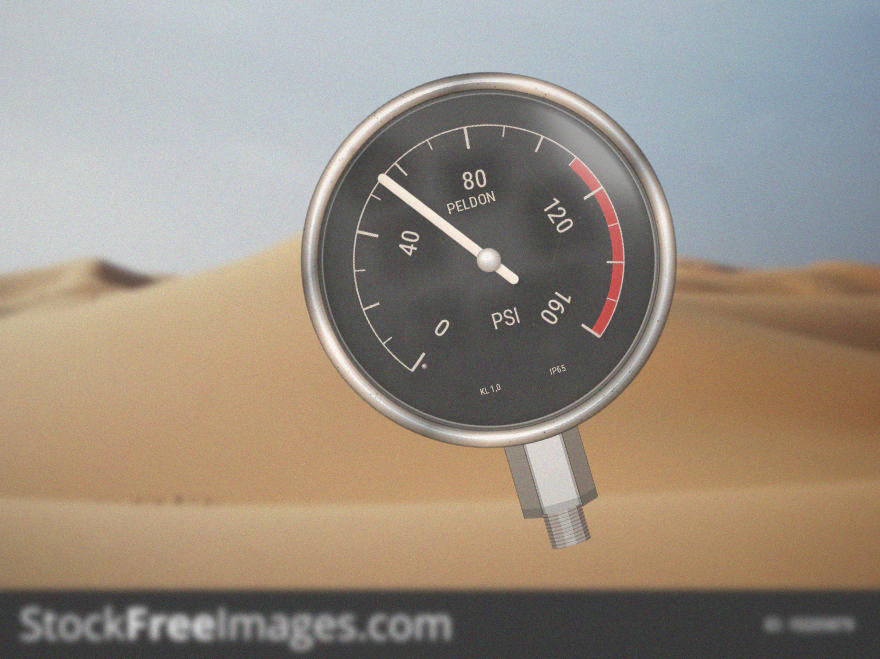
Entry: 55 (psi)
